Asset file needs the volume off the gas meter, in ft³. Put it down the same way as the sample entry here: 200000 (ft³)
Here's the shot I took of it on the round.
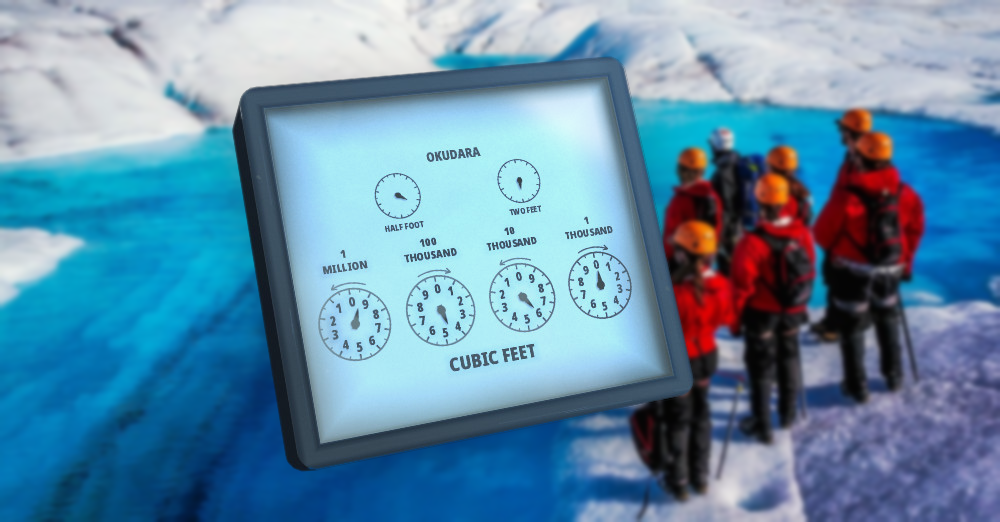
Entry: 946000 (ft³)
